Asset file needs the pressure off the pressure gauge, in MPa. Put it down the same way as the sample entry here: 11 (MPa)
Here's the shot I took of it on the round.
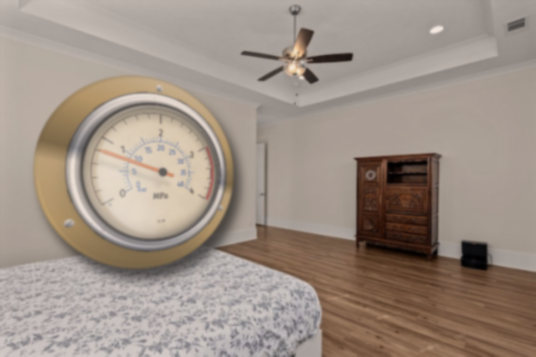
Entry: 0.8 (MPa)
